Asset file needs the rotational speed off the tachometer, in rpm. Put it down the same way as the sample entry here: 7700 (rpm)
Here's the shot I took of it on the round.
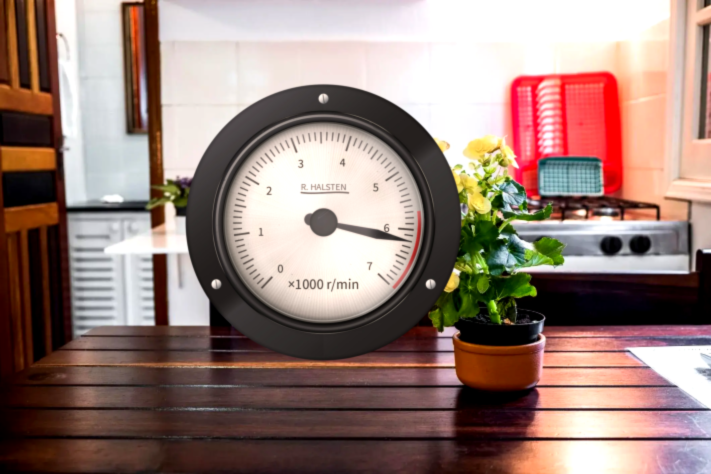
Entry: 6200 (rpm)
